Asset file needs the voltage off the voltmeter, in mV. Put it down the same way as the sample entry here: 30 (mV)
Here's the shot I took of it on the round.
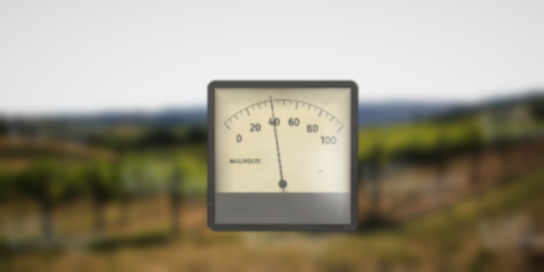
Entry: 40 (mV)
